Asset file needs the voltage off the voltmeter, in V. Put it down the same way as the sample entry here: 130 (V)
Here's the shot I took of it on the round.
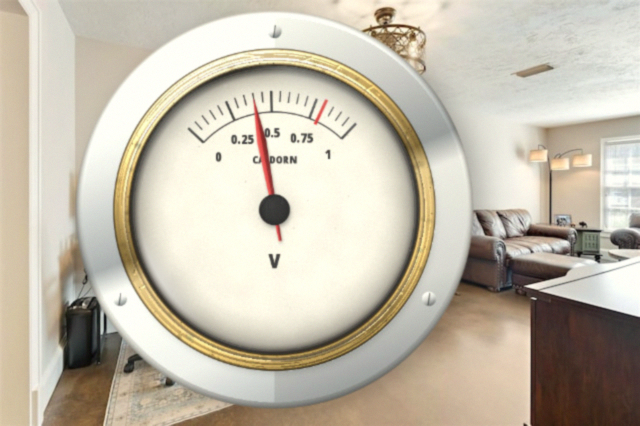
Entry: 0.4 (V)
